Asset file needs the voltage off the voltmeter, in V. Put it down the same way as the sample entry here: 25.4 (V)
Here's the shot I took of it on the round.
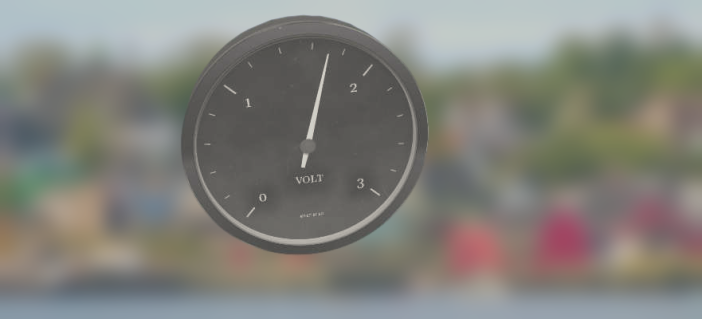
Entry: 1.7 (V)
